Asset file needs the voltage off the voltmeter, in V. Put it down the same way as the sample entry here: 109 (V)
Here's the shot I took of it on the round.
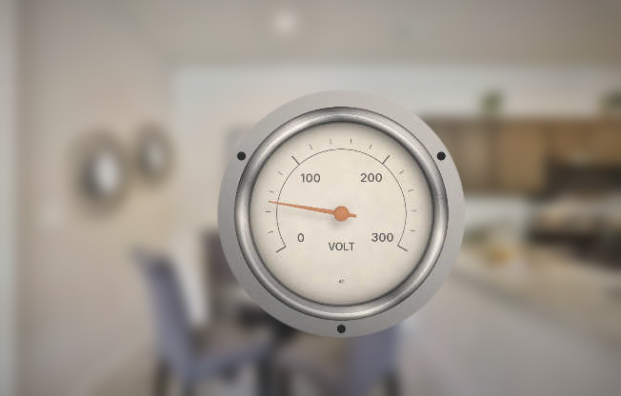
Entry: 50 (V)
